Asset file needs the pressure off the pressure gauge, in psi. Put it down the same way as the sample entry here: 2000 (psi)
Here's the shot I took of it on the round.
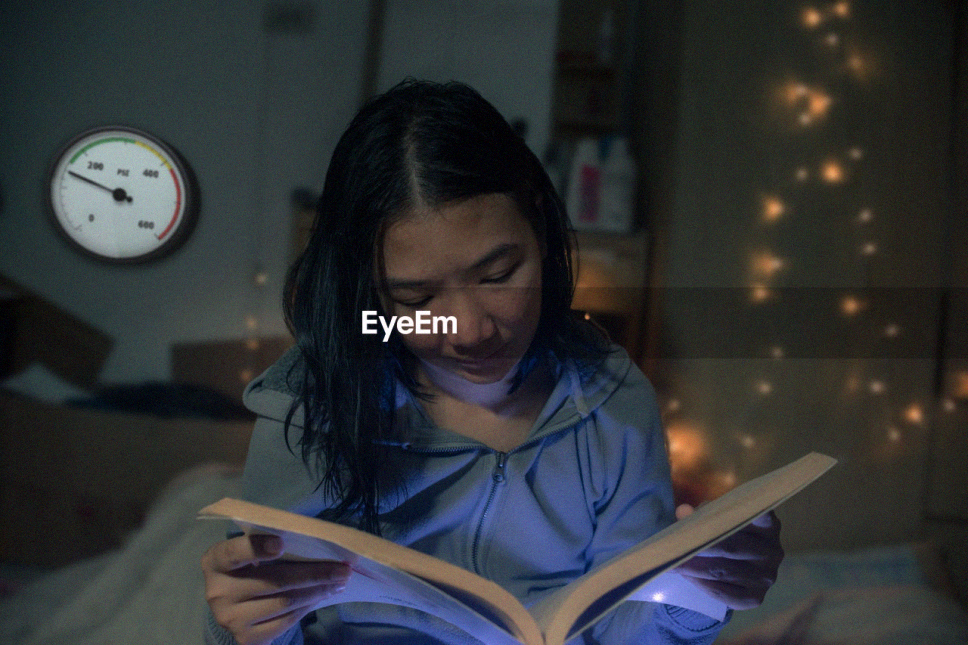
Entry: 140 (psi)
